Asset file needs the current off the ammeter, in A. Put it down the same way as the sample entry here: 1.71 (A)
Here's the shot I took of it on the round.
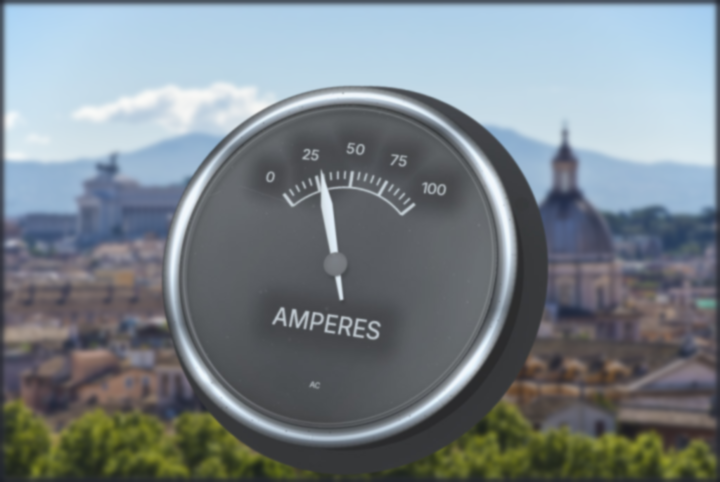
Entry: 30 (A)
